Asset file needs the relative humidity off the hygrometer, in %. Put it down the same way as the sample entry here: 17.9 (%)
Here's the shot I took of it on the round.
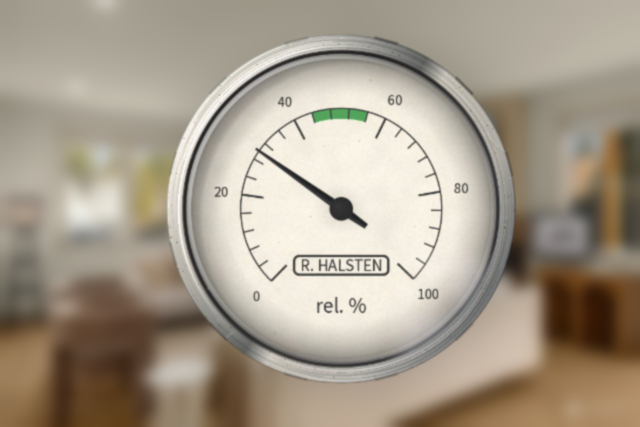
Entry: 30 (%)
